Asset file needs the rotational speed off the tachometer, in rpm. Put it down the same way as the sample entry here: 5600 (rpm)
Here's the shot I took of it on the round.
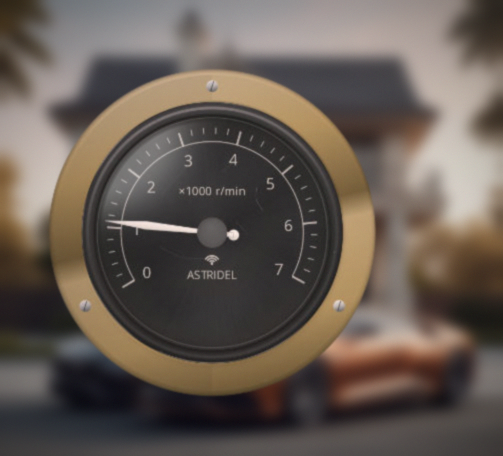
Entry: 1100 (rpm)
